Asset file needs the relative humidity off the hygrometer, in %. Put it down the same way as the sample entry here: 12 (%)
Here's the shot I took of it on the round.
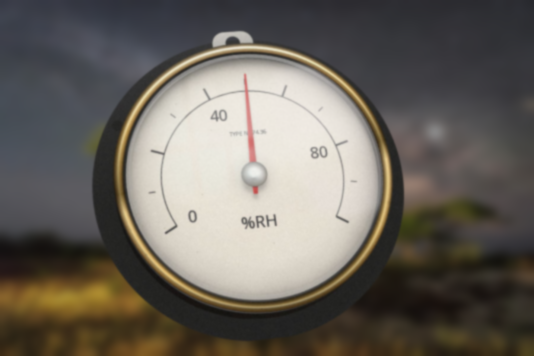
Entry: 50 (%)
